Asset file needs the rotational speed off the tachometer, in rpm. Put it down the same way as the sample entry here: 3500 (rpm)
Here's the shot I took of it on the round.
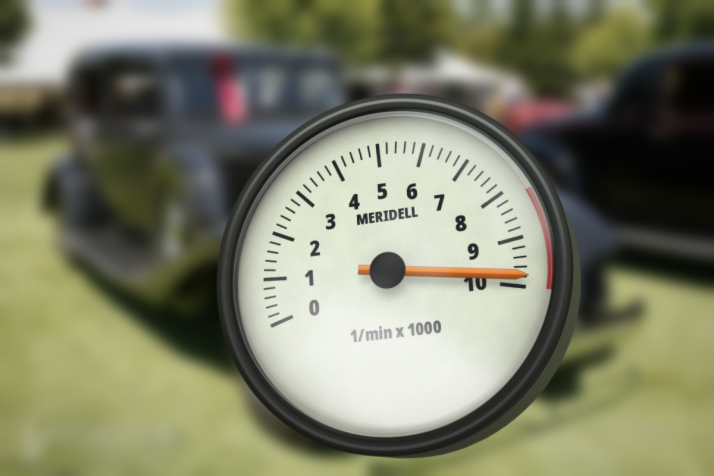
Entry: 9800 (rpm)
